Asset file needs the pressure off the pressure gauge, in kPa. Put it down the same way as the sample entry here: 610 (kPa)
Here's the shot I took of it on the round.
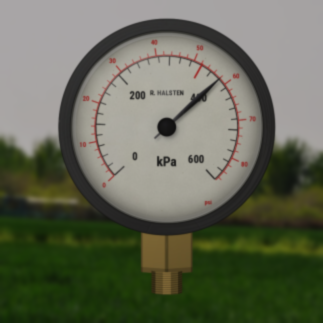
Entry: 400 (kPa)
